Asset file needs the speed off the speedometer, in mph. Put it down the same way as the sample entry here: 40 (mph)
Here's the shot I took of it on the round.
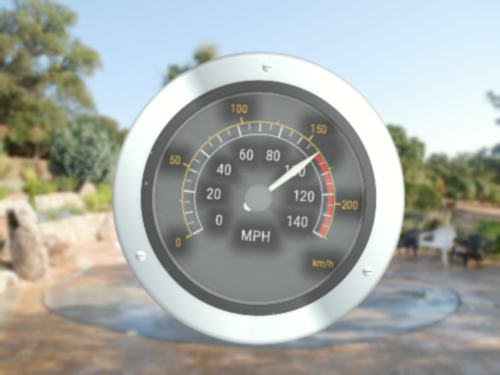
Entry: 100 (mph)
